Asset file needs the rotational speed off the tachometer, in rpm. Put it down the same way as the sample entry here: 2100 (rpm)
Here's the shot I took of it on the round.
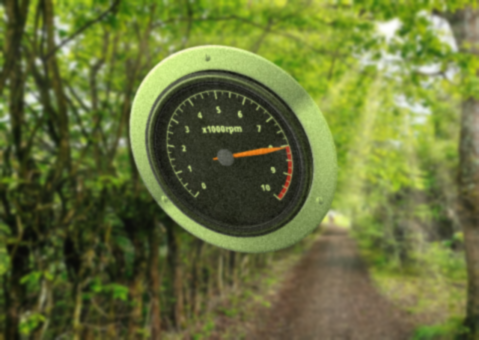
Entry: 8000 (rpm)
